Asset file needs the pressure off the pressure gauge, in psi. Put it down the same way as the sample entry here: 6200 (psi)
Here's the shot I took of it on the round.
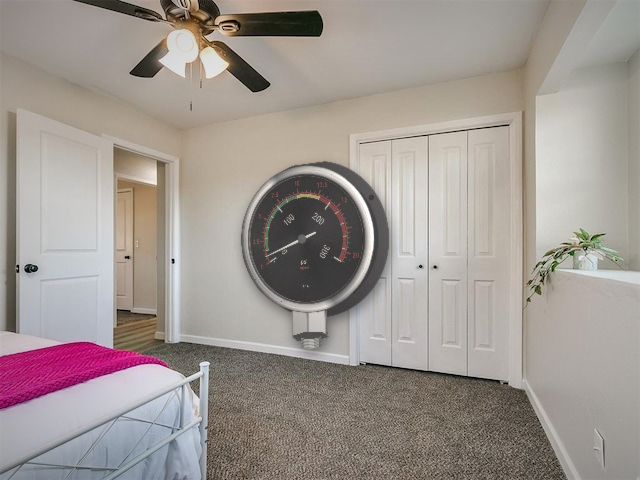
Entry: 10 (psi)
